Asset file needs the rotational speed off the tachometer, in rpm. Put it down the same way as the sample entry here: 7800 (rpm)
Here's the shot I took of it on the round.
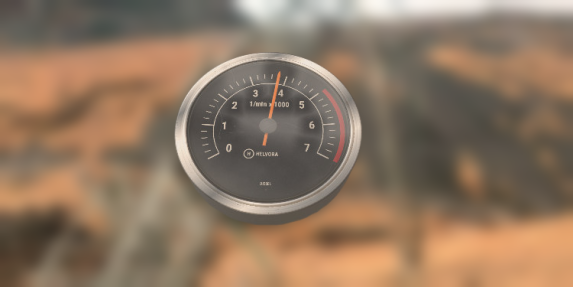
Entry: 3800 (rpm)
